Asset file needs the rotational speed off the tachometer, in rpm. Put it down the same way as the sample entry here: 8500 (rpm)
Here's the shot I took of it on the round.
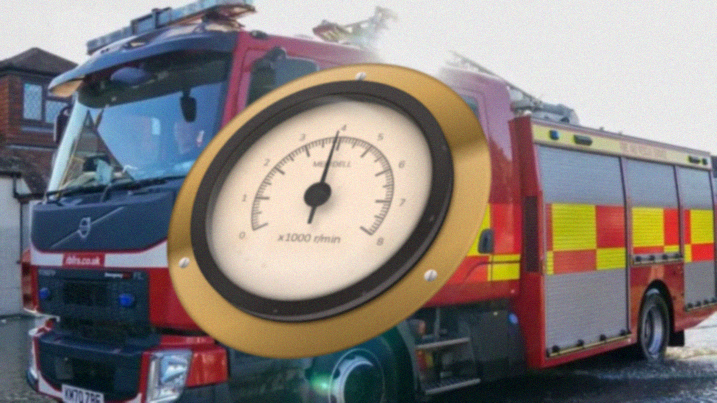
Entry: 4000 (rpm)
